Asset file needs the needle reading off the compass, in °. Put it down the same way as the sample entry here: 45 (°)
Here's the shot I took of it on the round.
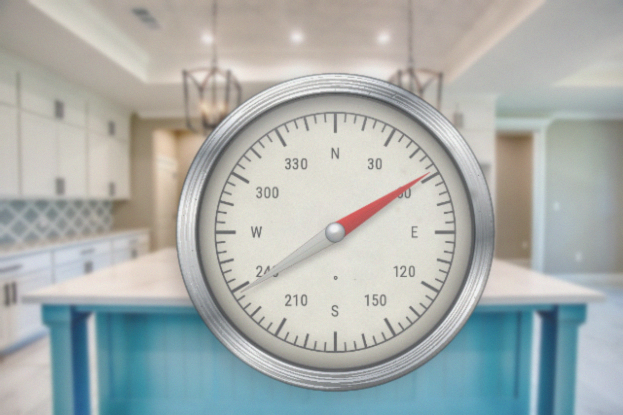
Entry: 57.5 (°)
